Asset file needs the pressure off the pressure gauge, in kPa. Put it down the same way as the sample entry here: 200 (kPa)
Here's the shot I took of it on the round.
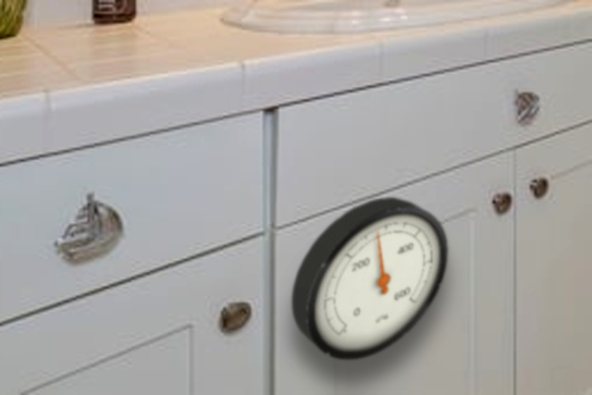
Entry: 275 (kPa)
